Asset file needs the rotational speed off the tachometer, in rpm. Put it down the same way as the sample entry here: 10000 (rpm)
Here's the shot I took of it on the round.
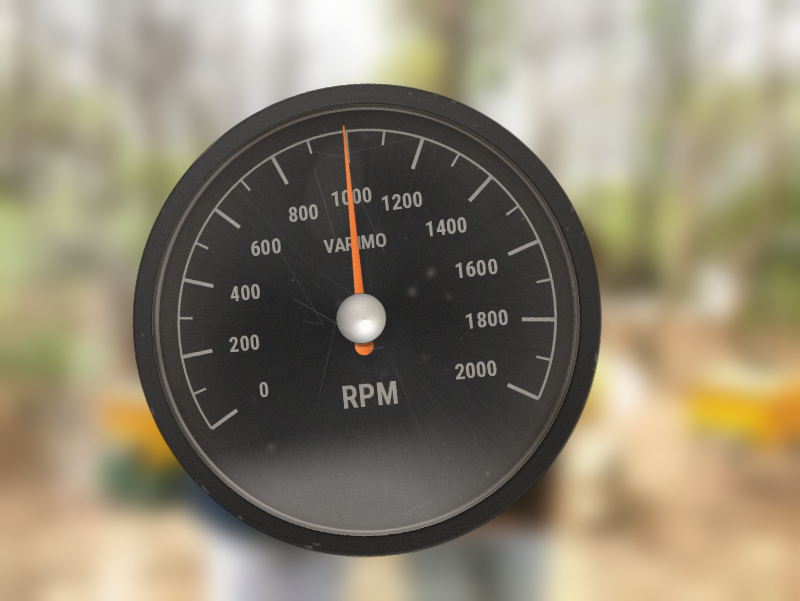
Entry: 1000 (rpm)
